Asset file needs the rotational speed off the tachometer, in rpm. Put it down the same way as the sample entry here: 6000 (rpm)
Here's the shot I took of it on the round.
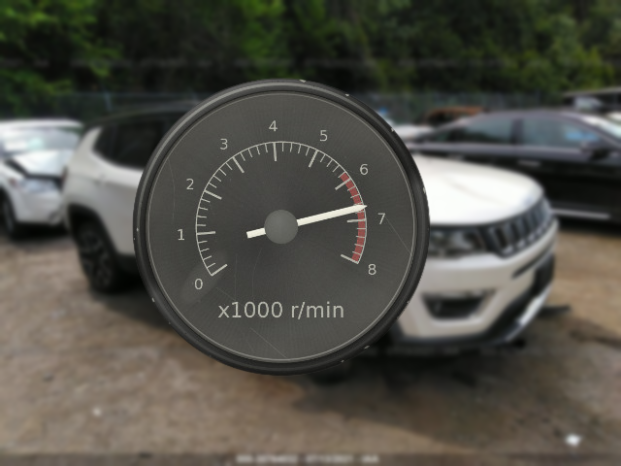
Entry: 6700 (rpm)
